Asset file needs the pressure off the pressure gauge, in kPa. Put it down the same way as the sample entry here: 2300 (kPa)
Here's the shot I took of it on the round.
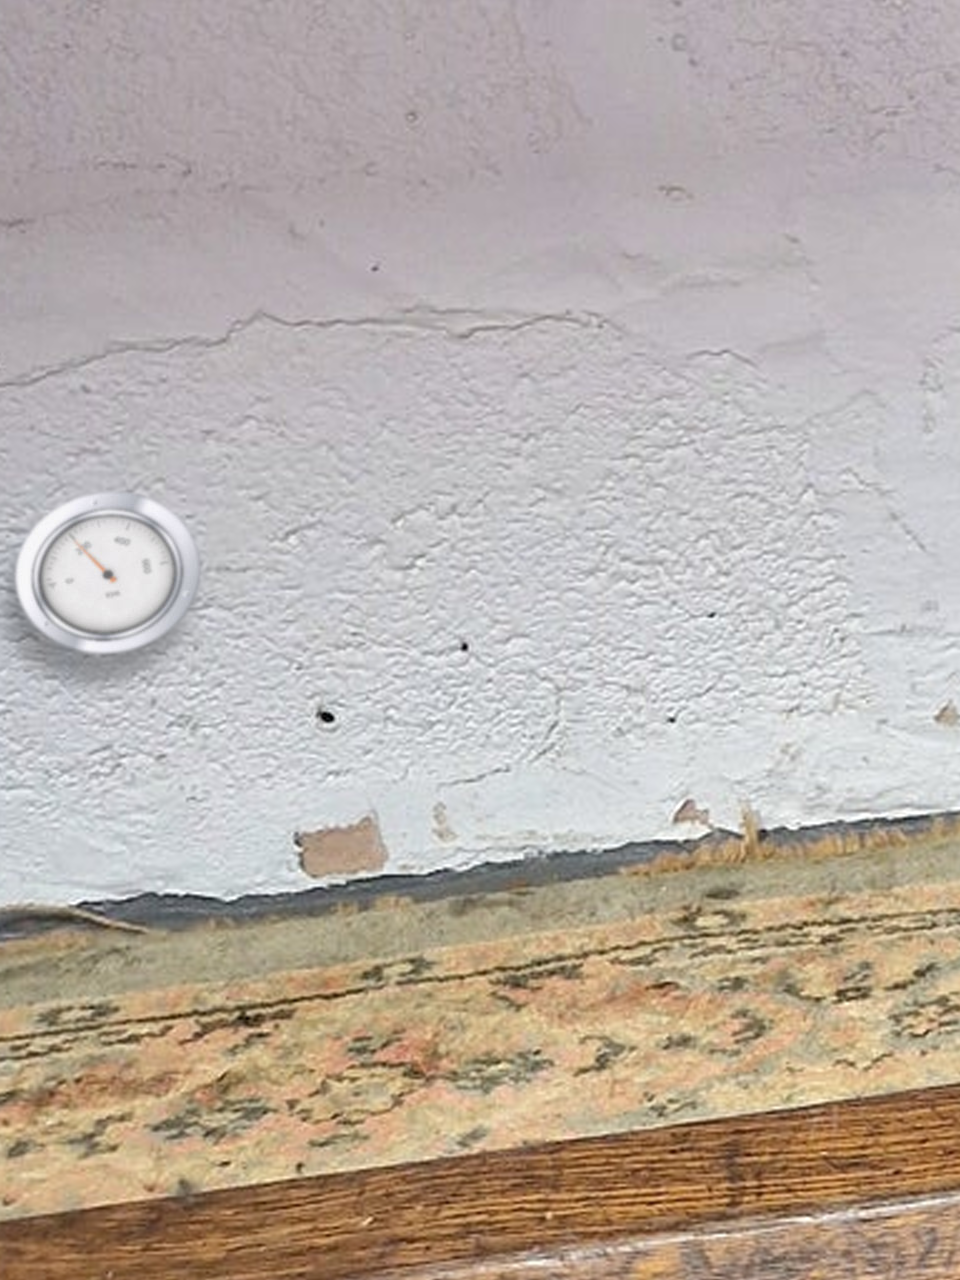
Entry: 200 (kPa)
